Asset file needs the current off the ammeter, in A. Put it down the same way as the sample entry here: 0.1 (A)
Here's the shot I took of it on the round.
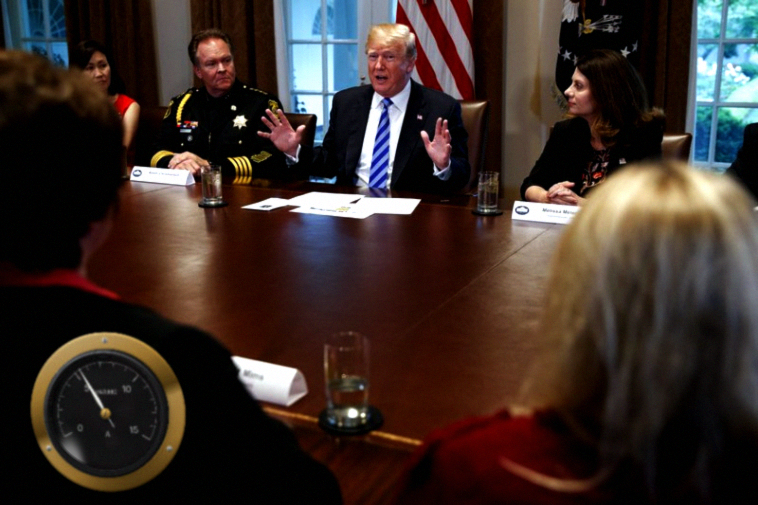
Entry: 5.5 (A)
